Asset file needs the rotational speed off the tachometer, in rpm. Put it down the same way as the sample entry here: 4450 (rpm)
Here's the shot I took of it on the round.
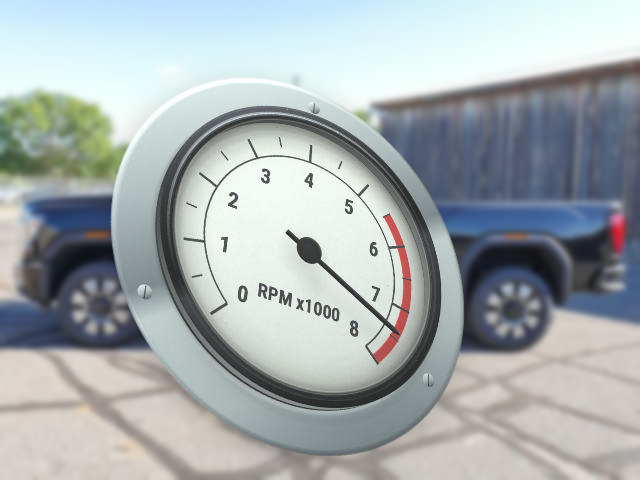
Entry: 7500 (rpm)
